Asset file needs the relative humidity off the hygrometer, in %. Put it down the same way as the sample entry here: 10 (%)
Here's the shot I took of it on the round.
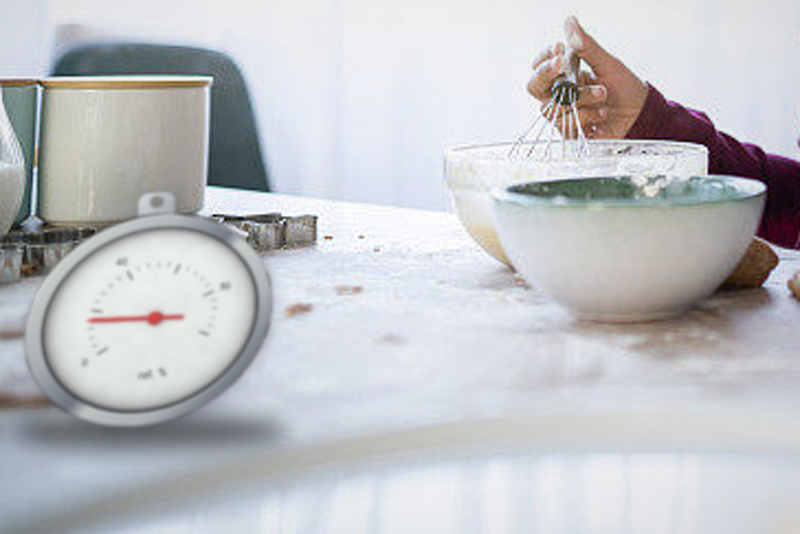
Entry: 16 (%)
